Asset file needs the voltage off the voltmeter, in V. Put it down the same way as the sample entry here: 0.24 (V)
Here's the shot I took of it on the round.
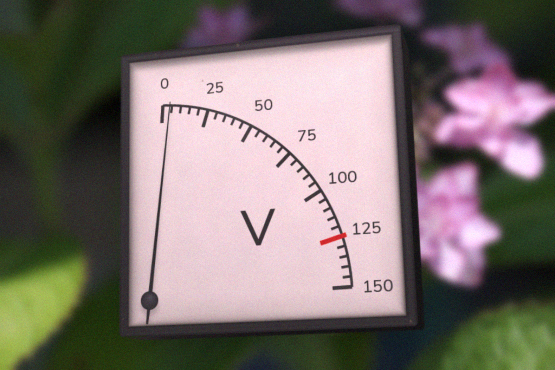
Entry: 5 (V)
